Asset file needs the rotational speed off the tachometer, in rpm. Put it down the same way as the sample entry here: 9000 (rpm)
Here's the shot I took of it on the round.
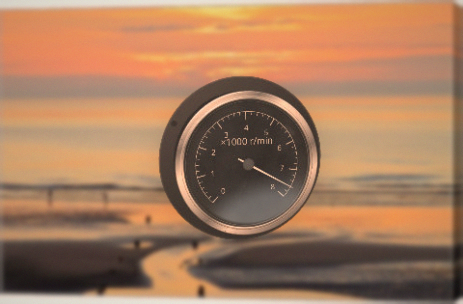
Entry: 7600 (rpm)
